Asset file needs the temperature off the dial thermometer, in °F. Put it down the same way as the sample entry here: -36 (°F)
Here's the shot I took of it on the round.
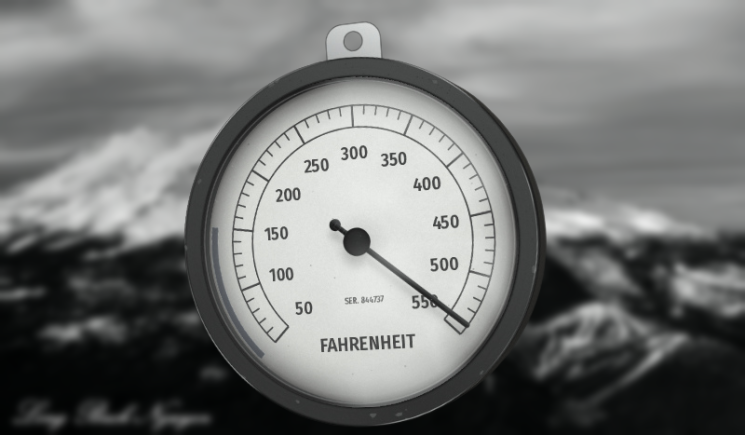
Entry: 540 (°F)
